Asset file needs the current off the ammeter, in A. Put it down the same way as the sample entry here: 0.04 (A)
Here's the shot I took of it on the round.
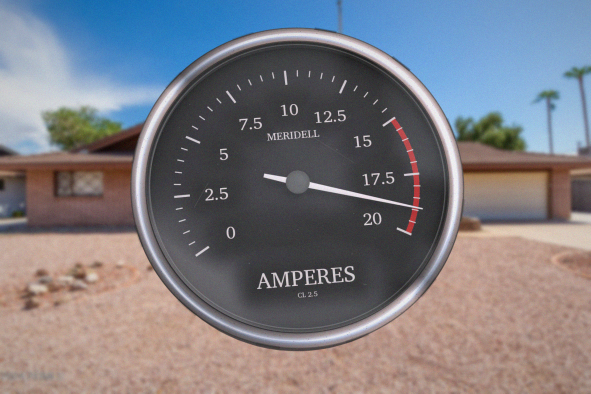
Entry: 19 (A)
